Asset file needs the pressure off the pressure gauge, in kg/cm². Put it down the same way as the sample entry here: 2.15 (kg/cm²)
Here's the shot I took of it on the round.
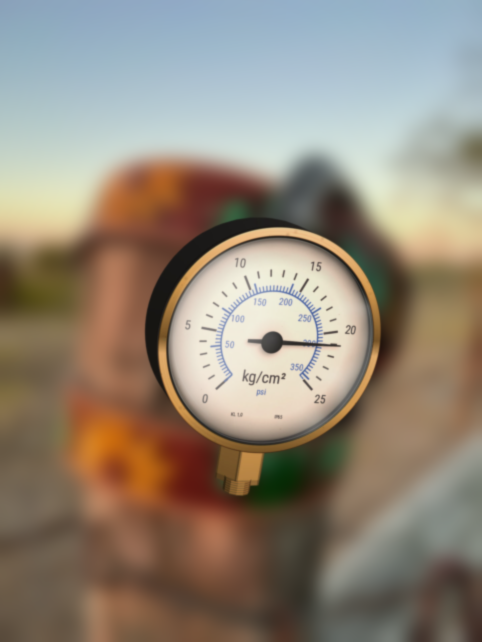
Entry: 21 (kg/cm²)
